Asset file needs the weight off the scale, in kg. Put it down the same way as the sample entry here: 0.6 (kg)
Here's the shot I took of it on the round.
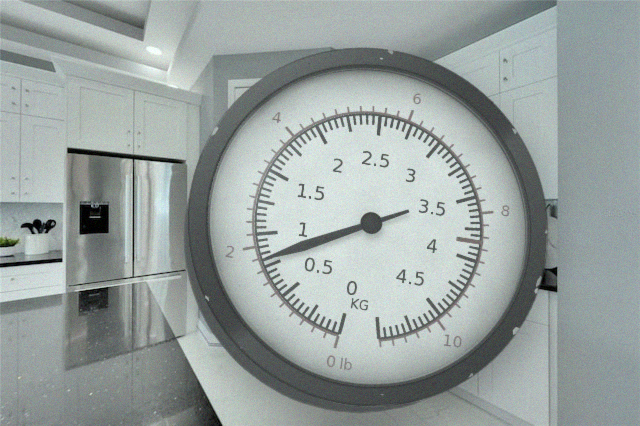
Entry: 0.8 (kg)
